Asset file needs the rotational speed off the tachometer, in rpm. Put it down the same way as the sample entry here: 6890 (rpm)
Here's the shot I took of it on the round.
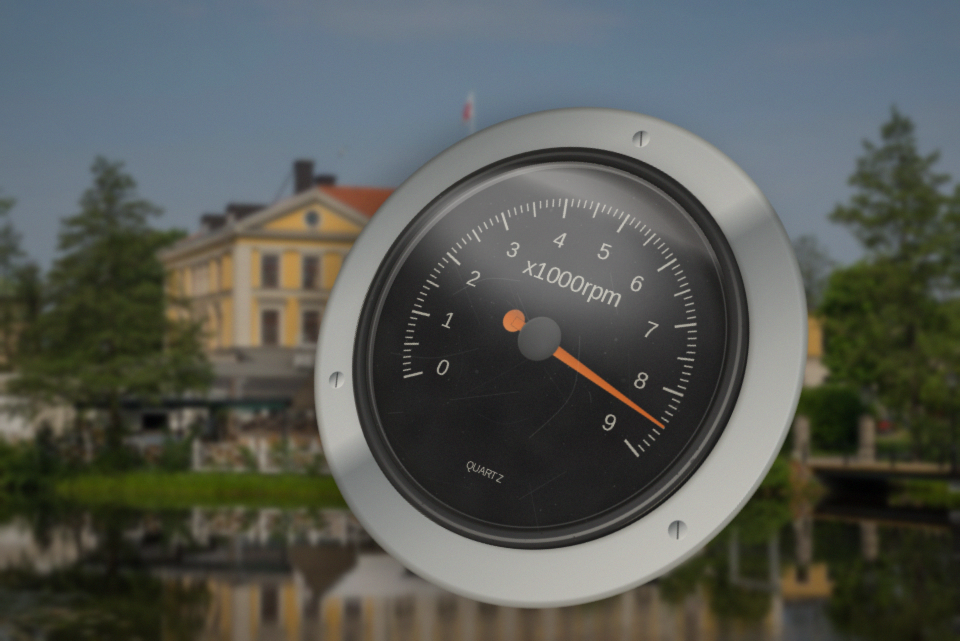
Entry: 8500 (rpm)
